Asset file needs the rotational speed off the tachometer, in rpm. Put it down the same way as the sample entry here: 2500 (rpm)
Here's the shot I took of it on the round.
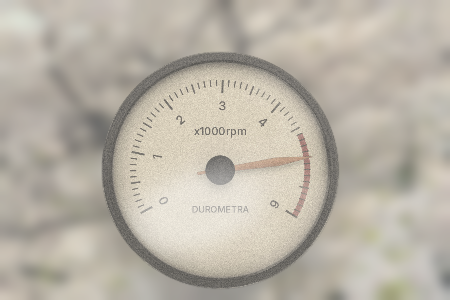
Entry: 5000 (rpm)
